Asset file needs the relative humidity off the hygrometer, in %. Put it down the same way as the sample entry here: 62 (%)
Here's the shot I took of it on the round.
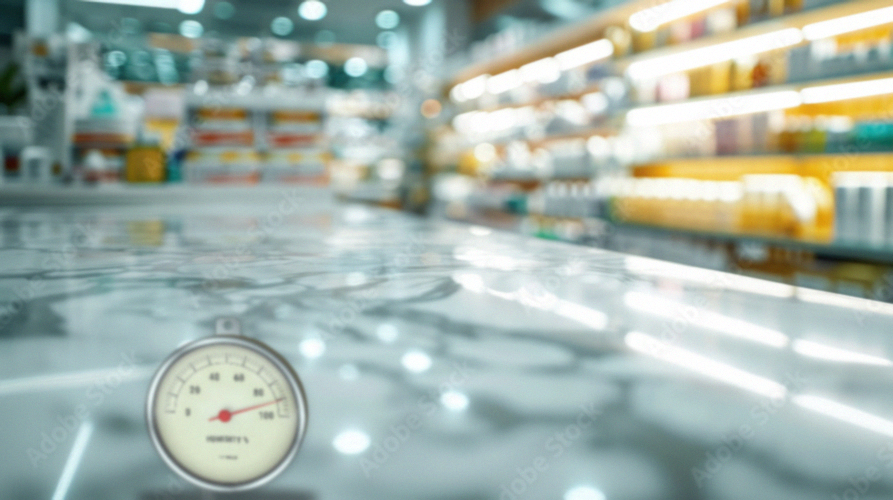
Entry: 90 (%)
